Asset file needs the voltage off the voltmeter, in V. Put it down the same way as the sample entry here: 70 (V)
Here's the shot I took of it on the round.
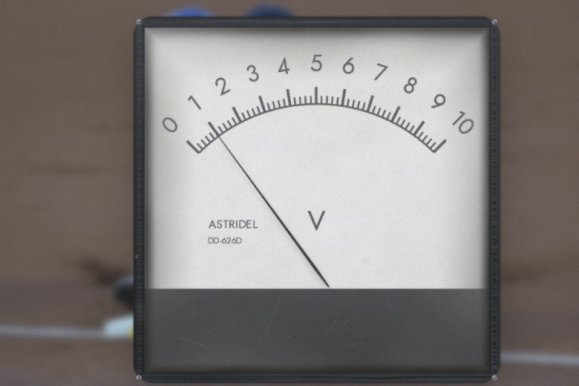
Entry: 1 (V)
